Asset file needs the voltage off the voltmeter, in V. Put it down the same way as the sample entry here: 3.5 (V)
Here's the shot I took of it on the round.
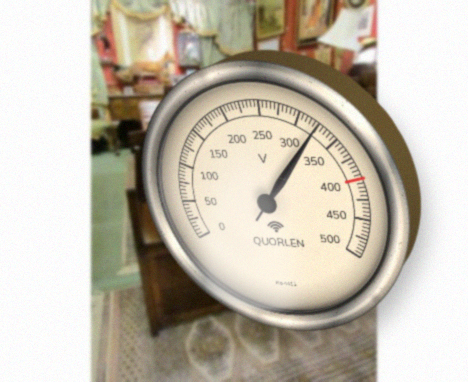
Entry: 325 (V)
